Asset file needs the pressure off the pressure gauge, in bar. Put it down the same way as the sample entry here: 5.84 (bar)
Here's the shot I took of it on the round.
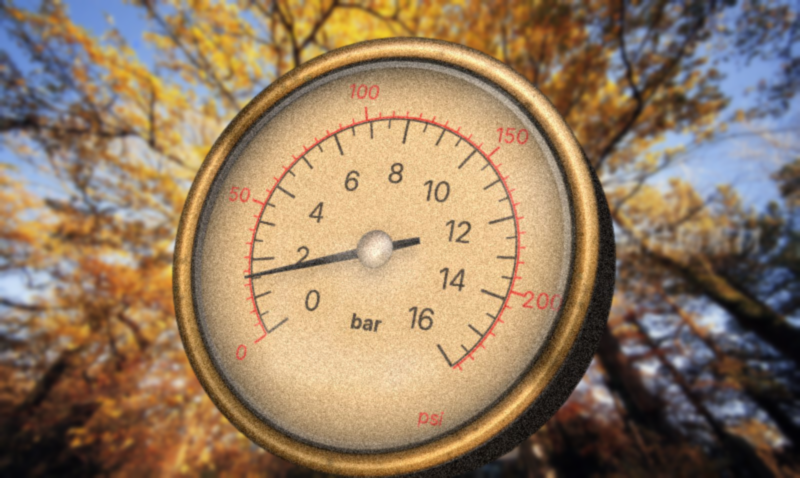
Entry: 1.5 (bar)
